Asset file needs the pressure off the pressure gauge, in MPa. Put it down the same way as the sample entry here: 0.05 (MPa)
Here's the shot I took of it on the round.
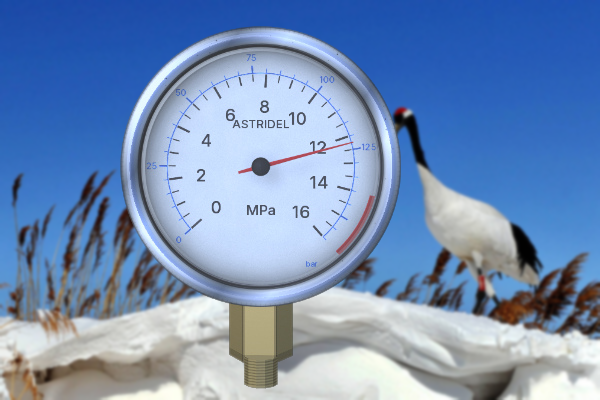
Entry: 12.25 (MPa)
